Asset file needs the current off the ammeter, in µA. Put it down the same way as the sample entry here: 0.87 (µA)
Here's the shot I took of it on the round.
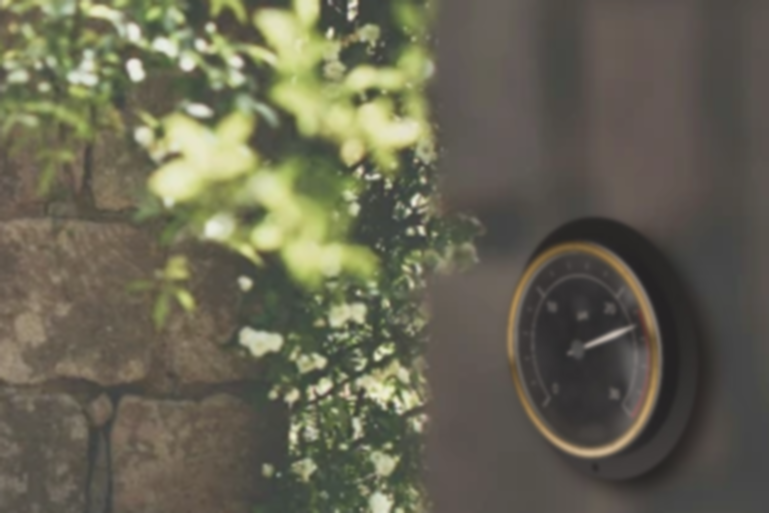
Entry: 23 (µA)
